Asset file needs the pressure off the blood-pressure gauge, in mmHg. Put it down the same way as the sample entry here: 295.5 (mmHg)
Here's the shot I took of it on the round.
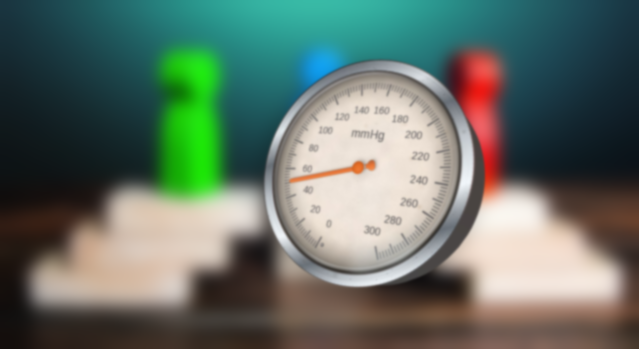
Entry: 50 (mmHg)
